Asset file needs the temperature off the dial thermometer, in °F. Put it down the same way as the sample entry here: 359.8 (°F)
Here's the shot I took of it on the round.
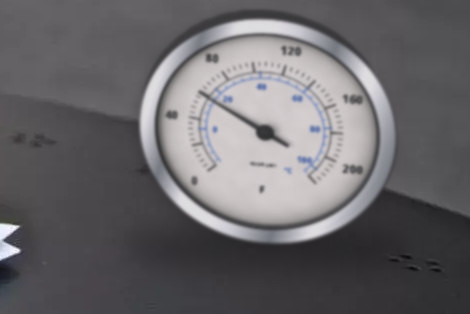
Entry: 60 (°F)
